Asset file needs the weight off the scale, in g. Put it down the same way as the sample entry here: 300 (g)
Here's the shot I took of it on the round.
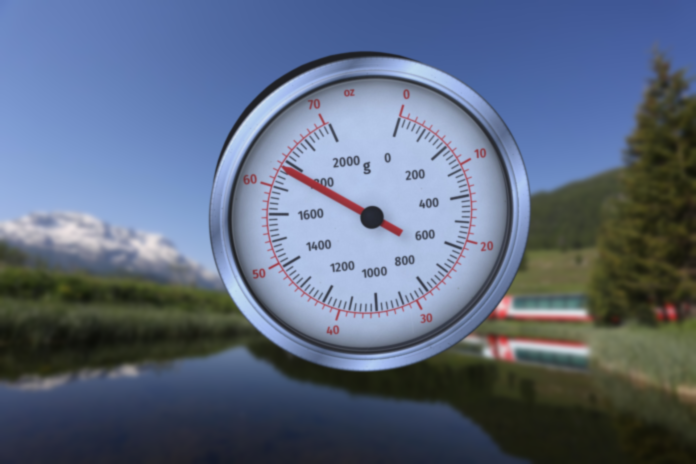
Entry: 1780 (g)
